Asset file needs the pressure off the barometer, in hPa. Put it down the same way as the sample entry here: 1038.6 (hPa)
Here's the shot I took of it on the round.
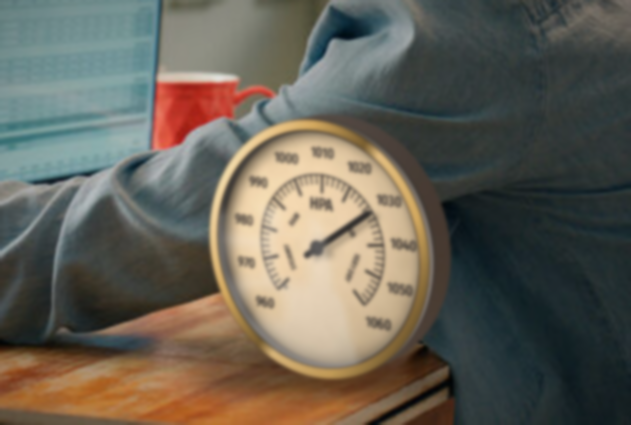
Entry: 1030 (hPa)
